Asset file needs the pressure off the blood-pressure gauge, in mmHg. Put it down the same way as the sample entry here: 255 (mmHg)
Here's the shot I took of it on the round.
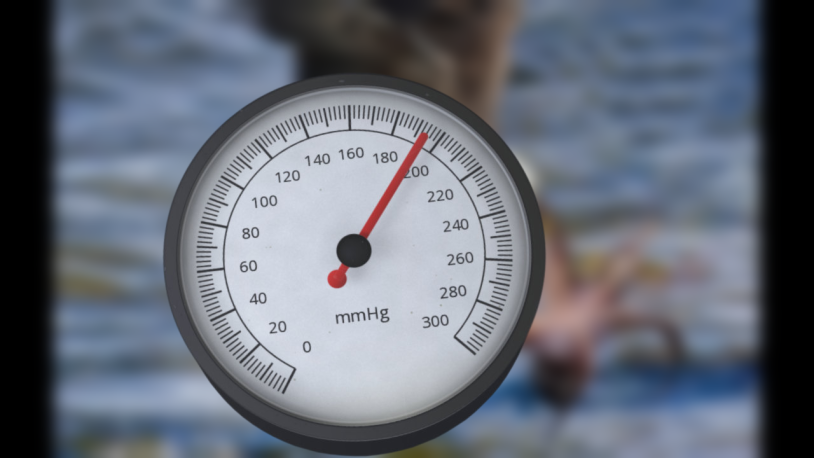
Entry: 194 (mmHg)
